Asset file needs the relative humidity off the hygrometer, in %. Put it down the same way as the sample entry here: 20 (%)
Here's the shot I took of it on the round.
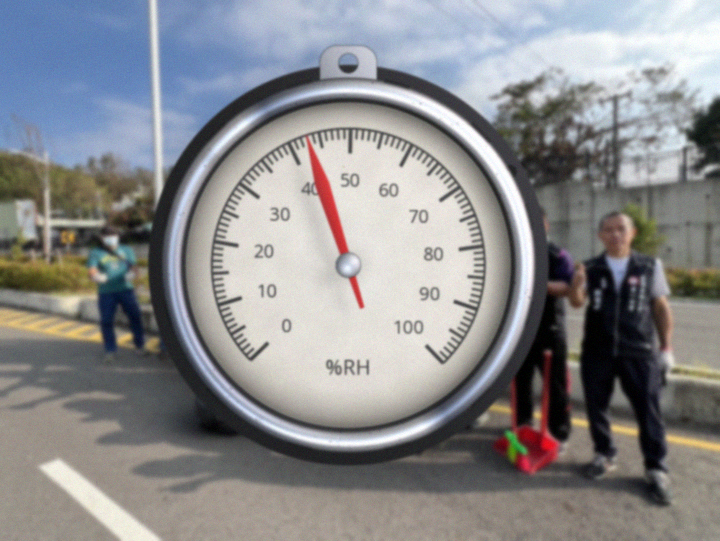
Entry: 43 (%)
